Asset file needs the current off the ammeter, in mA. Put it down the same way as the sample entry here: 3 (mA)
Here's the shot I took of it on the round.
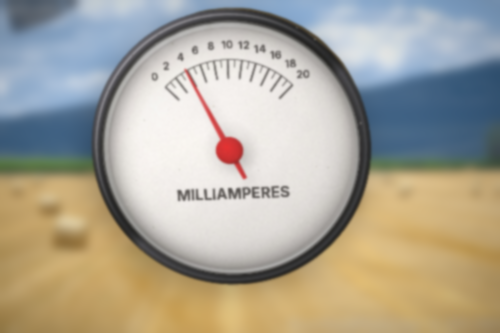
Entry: 4 (mA)
